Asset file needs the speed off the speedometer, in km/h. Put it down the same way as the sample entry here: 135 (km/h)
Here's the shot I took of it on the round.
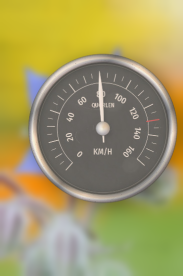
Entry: 80 (km/h)
